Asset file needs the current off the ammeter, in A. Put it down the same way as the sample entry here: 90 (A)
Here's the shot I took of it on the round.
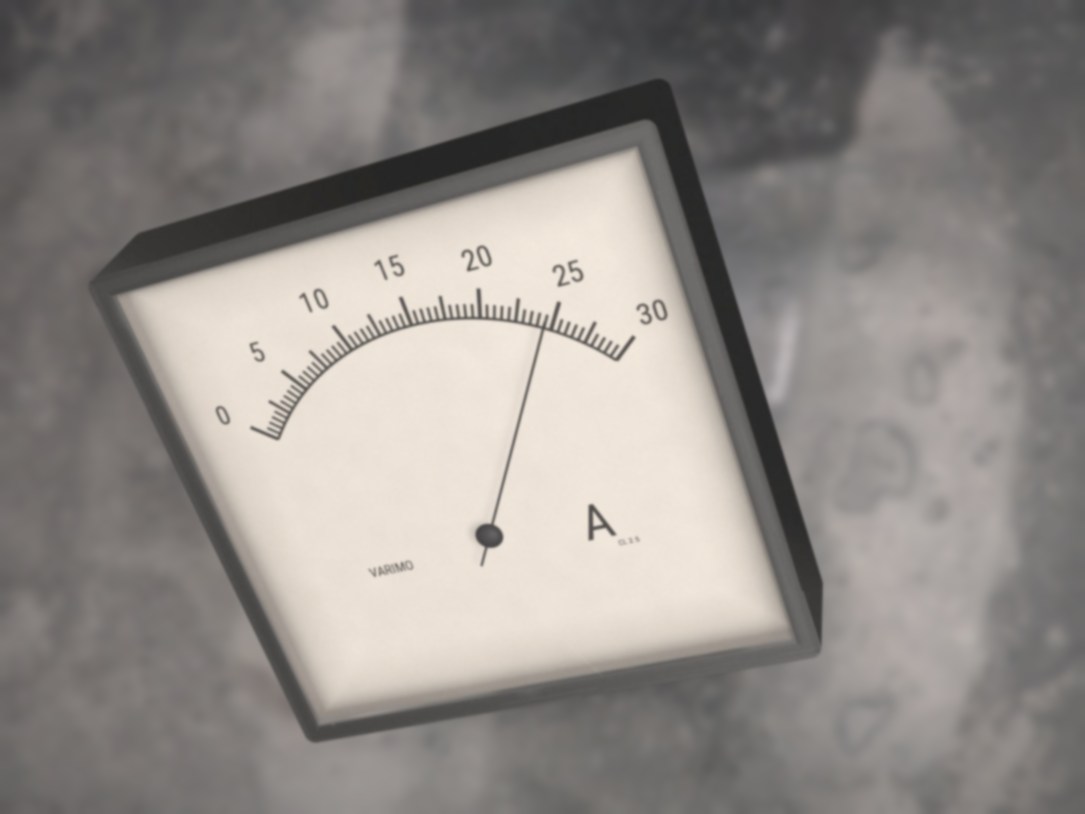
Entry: 24.5 (A)
